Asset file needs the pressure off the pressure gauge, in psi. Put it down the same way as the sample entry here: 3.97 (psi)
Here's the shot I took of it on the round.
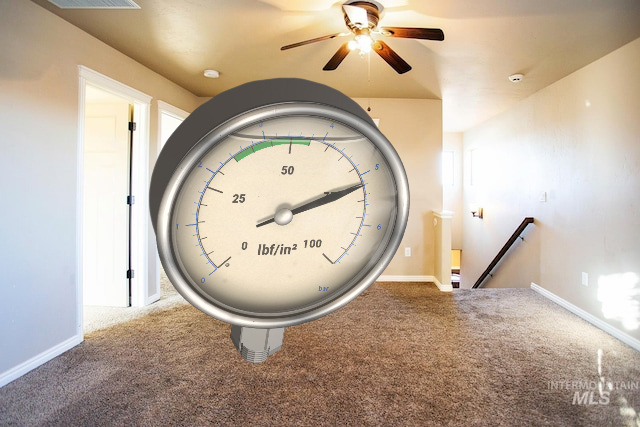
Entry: 75 (psi)
